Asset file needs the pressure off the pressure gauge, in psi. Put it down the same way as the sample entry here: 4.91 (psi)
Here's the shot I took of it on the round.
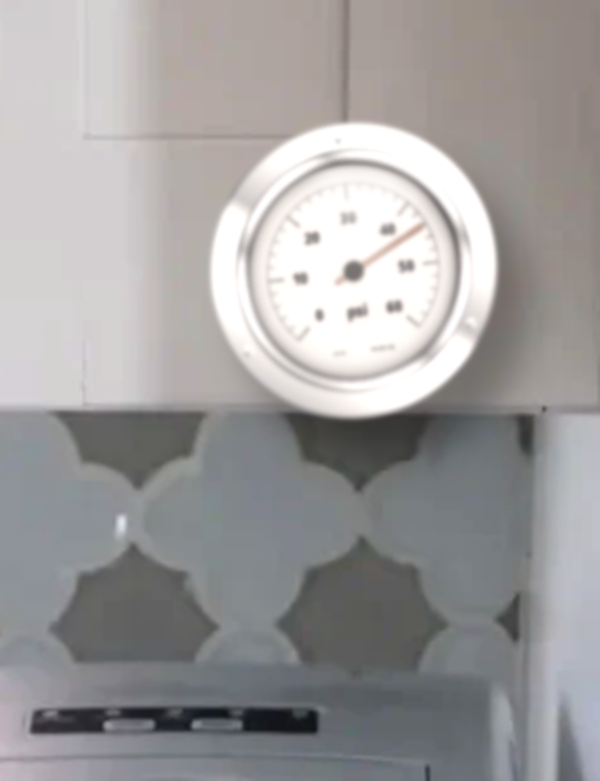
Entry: 44 (psi)
